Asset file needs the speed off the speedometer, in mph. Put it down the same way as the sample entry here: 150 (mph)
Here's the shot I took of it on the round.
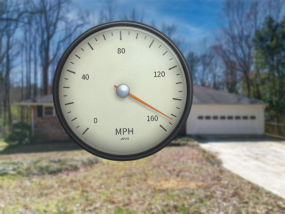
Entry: 152.5 (mph)
